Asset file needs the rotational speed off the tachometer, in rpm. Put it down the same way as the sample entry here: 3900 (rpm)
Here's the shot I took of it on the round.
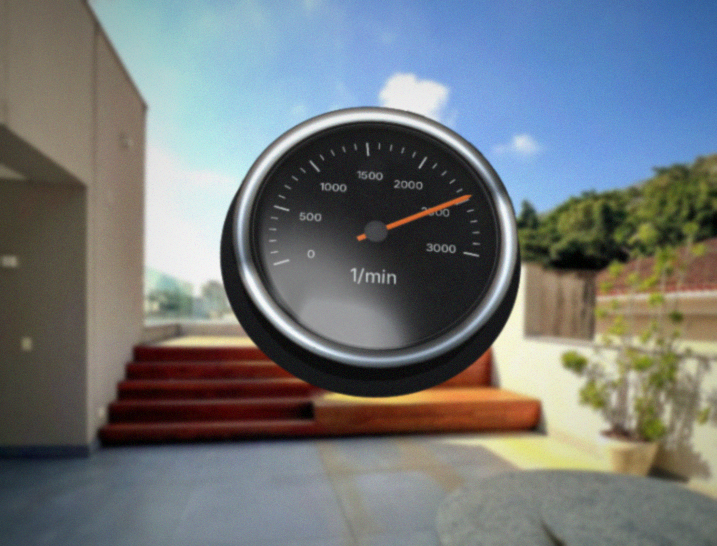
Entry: 2500 (rpm)
